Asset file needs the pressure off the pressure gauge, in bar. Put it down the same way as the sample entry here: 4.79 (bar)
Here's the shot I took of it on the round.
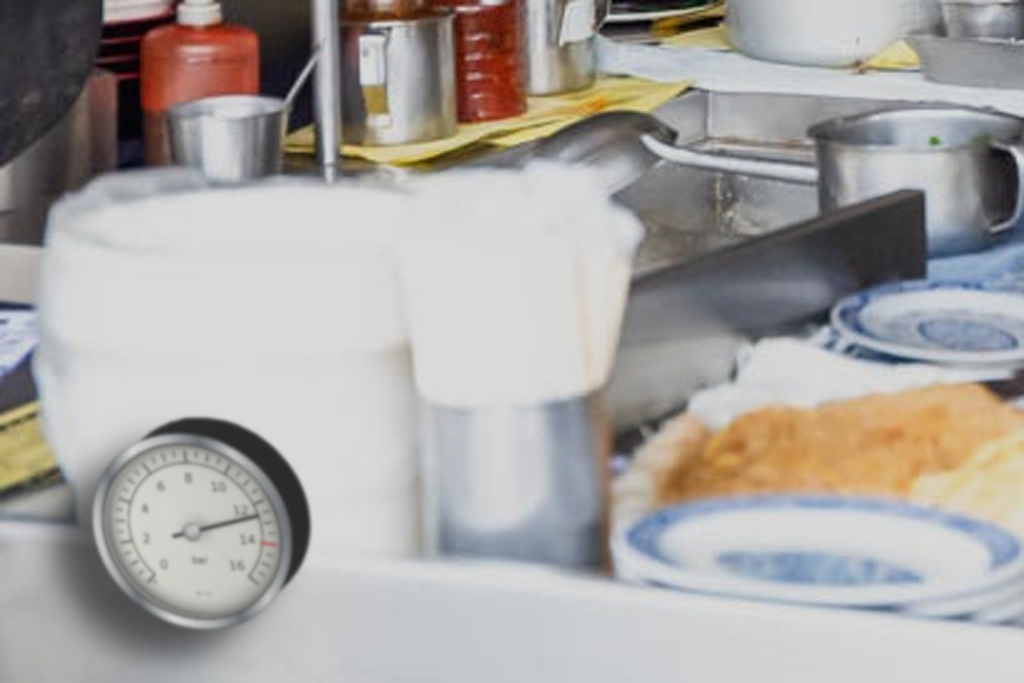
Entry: 12.5 (bar)
